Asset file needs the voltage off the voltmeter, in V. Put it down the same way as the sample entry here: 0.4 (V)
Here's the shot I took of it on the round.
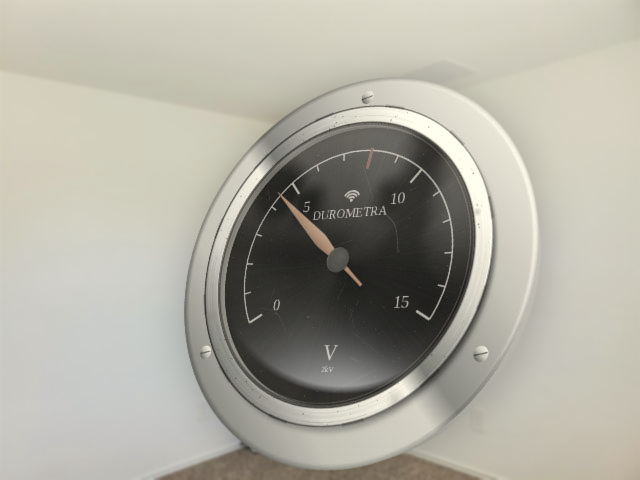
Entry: 4.5 (V)
